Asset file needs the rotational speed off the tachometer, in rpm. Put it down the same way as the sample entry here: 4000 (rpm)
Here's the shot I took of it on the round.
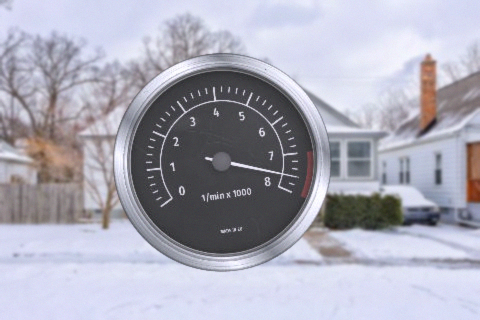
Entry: 7600 (rpm)
